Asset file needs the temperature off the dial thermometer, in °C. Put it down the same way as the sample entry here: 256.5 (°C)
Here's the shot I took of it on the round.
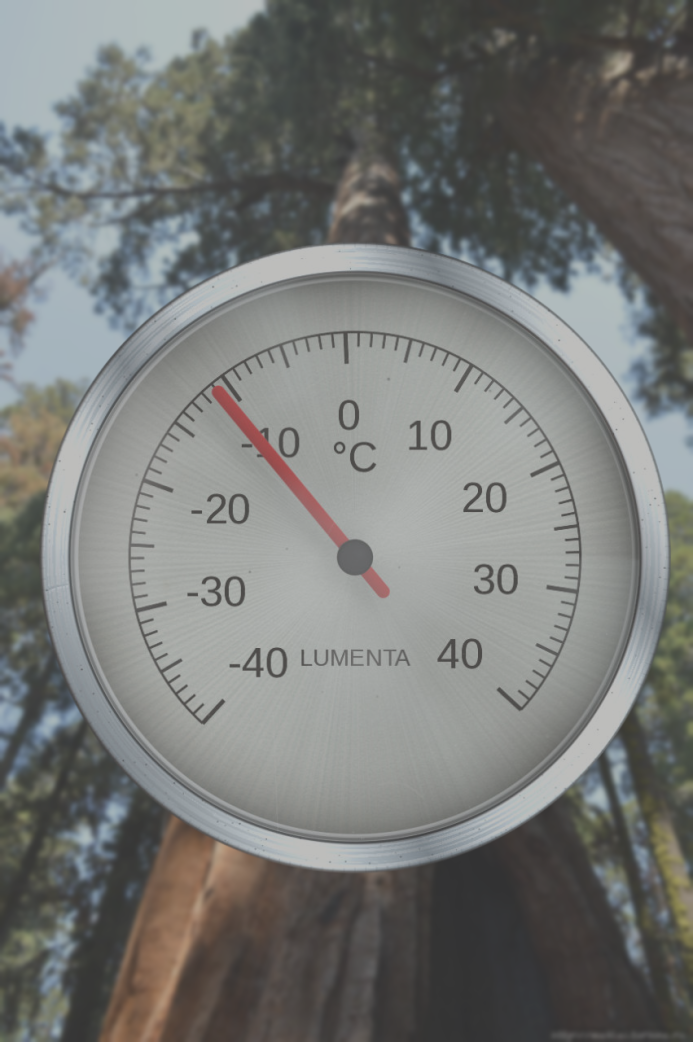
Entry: -11 (°C)
